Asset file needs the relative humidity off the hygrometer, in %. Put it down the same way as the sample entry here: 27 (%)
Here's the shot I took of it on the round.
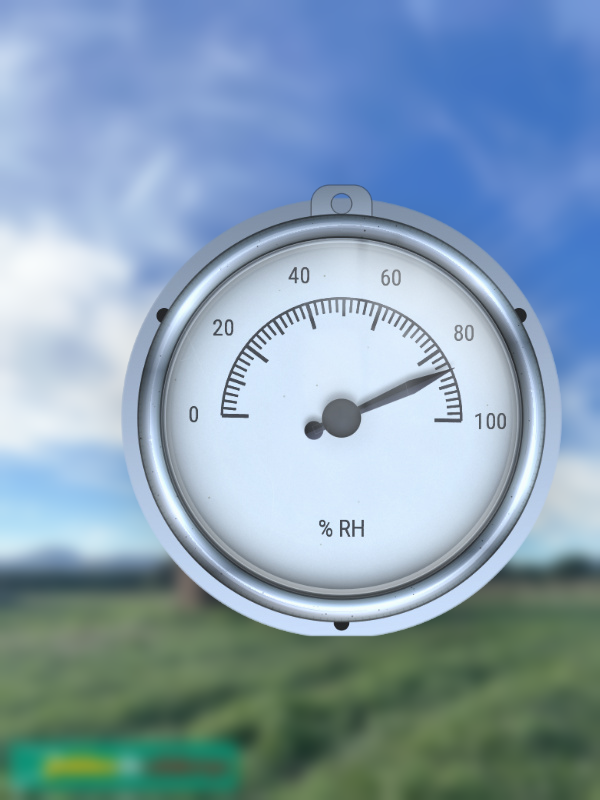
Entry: 86 (%)
